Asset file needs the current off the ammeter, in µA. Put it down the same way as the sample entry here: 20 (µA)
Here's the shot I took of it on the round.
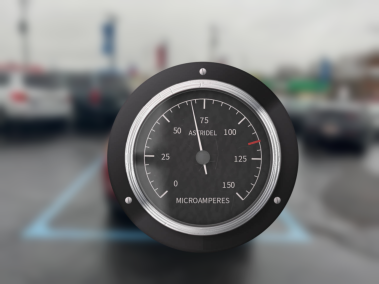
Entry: 67.5 (µA)
